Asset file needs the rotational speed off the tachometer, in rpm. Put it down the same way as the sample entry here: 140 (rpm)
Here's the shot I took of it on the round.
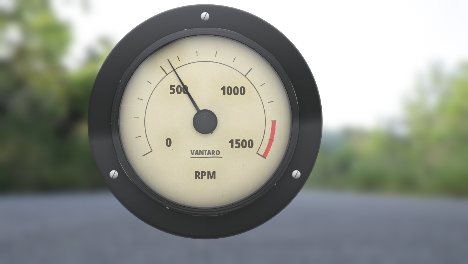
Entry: 550 (rpm)
